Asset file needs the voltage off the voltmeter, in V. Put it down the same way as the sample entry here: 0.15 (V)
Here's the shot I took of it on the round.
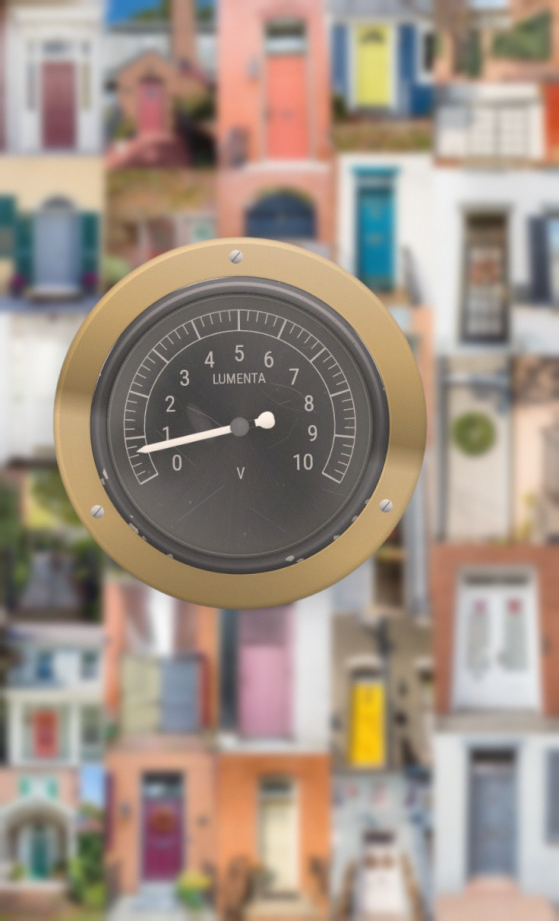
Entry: 0.7 (V)
